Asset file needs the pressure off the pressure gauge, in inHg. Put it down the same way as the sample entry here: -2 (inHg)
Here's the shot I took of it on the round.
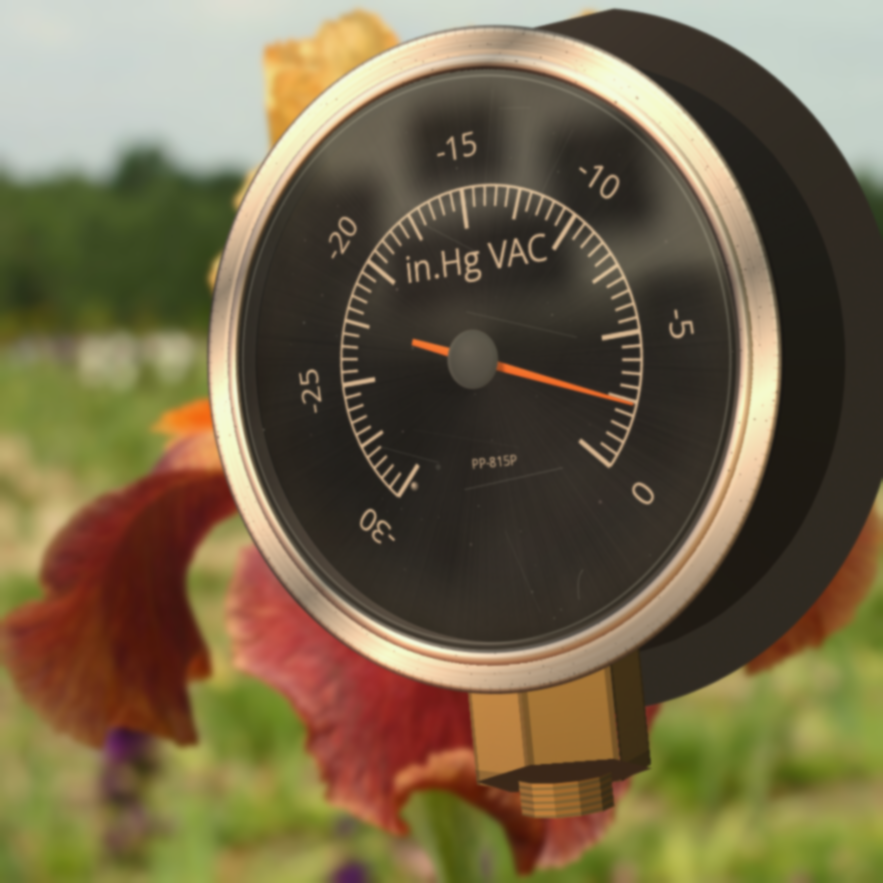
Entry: -2.5 (inHg)
